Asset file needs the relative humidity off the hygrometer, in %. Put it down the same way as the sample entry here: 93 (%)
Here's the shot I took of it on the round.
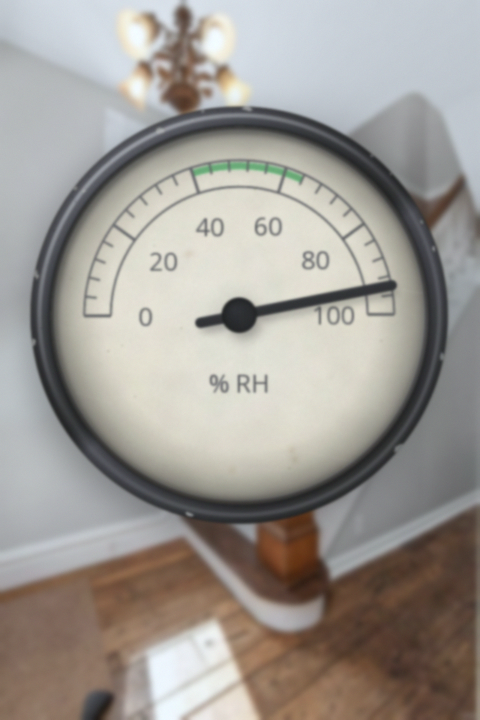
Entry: 94 (%)
